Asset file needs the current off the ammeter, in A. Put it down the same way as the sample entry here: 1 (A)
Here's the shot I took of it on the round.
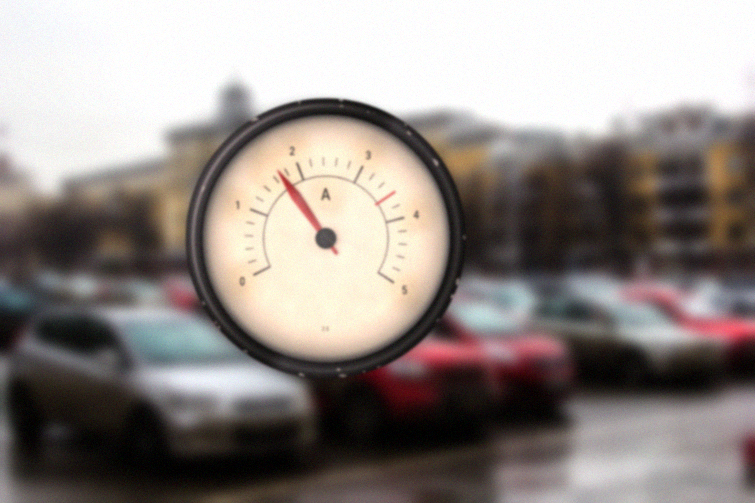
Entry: 1.7 (A)
